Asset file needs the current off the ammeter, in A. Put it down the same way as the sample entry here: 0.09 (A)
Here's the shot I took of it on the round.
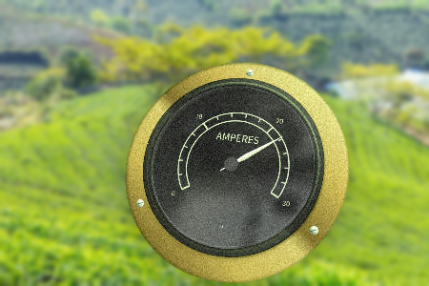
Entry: 22 (A)
